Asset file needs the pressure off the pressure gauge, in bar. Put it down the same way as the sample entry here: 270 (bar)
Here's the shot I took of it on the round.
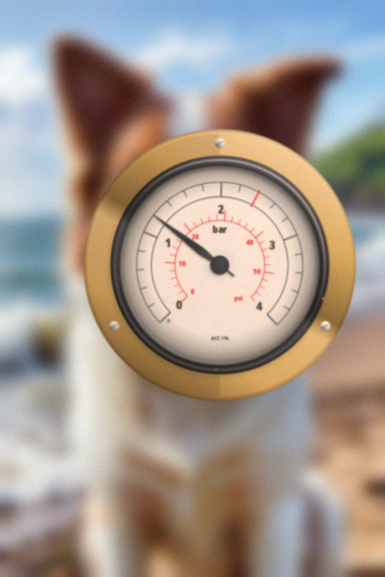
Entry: 1.2 (bar)
